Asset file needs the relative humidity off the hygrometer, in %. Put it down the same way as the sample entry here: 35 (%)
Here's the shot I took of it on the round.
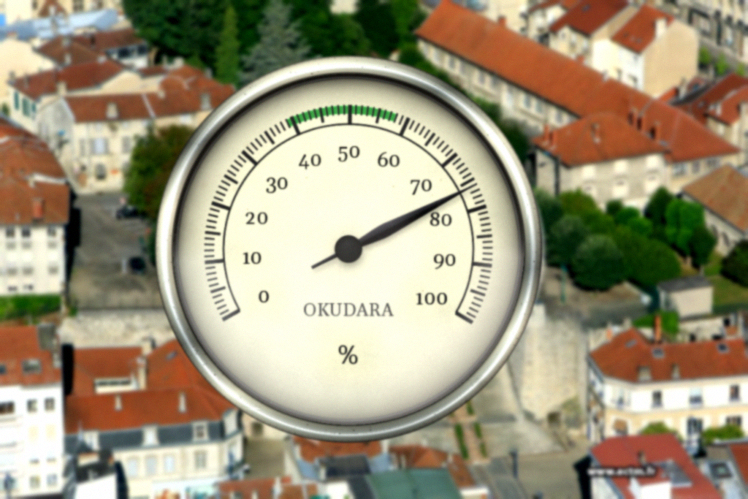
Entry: 76 (%)
